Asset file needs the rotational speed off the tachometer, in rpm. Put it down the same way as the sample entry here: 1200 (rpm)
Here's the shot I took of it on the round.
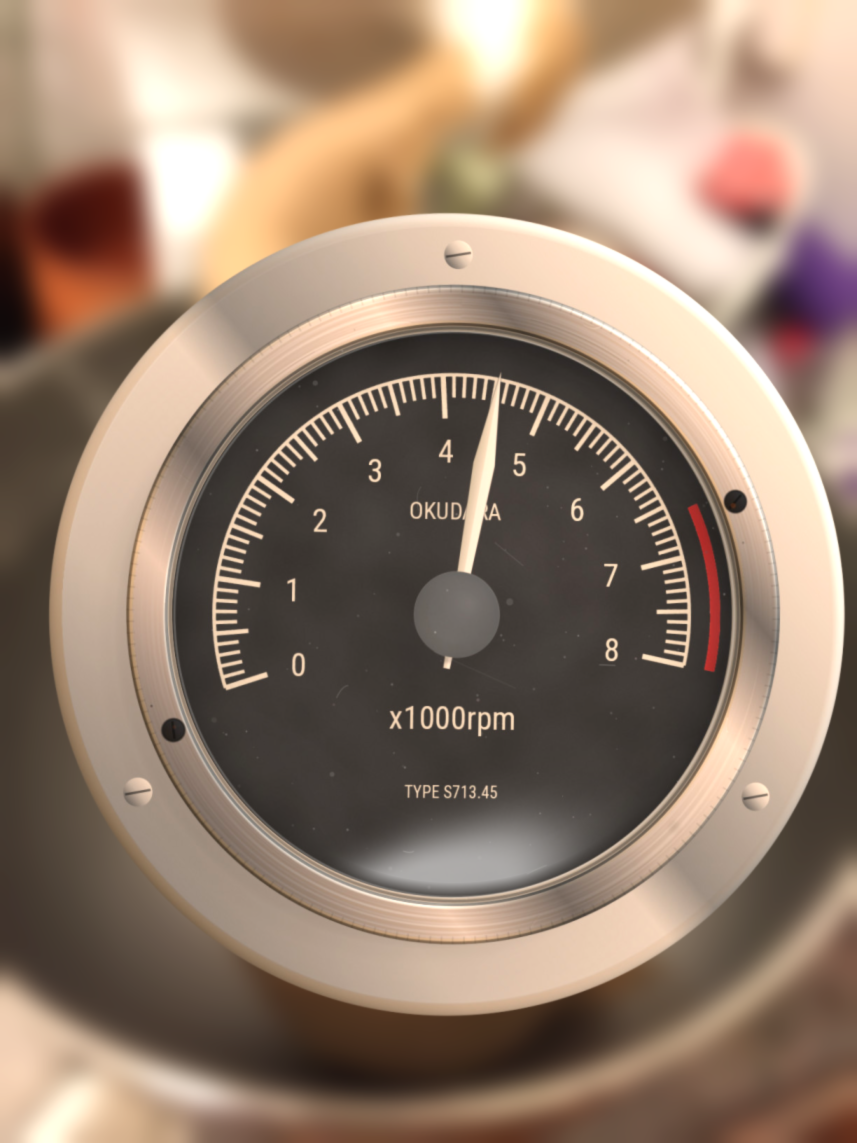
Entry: 4500 (rpm)
